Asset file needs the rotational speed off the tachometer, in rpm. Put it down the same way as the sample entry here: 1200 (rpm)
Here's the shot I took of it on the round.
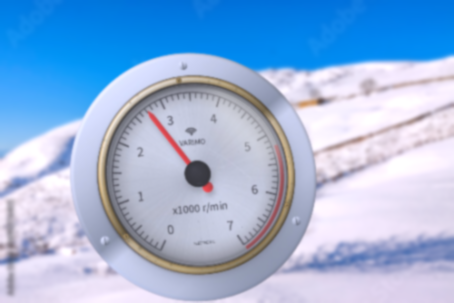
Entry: 2700 (rpm)
